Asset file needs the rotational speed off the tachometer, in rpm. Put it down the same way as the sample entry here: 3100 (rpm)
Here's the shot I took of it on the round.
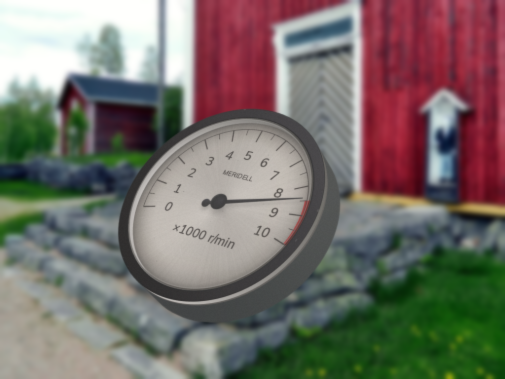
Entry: 8500 (rpm)
